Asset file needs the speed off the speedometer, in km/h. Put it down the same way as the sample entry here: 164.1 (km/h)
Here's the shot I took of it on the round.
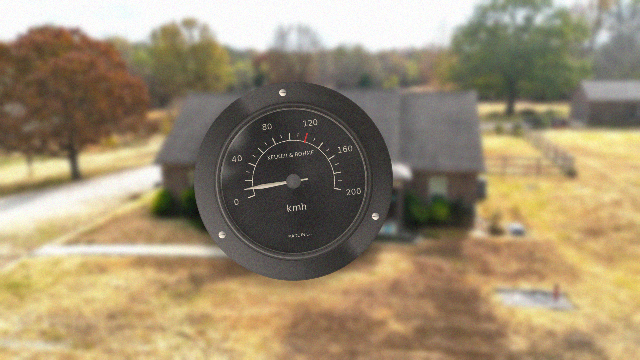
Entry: 10 (km/h)
